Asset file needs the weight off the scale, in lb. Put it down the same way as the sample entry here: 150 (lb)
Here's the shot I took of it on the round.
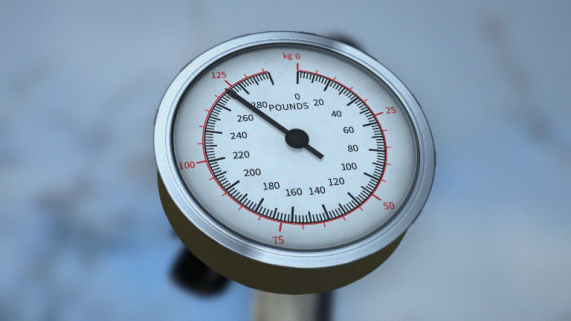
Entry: 270 (lb)
